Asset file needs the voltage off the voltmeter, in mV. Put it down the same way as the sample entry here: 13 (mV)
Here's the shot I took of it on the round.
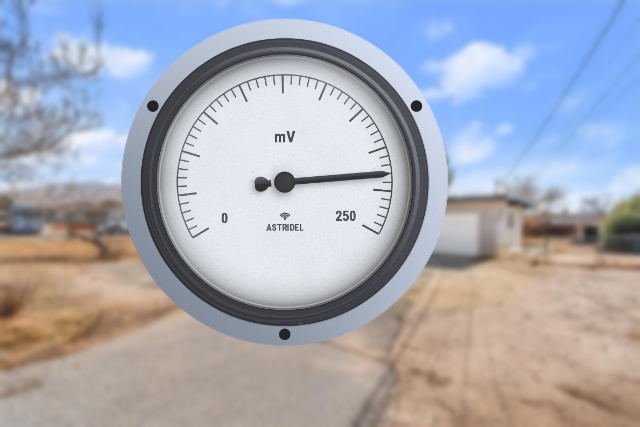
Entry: 215 (mV)
